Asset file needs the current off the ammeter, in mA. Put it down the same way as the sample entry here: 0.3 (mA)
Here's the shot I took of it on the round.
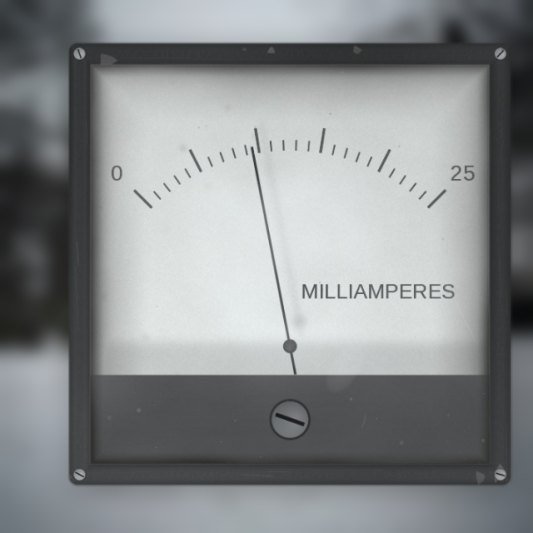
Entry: 9.5 (mA)
